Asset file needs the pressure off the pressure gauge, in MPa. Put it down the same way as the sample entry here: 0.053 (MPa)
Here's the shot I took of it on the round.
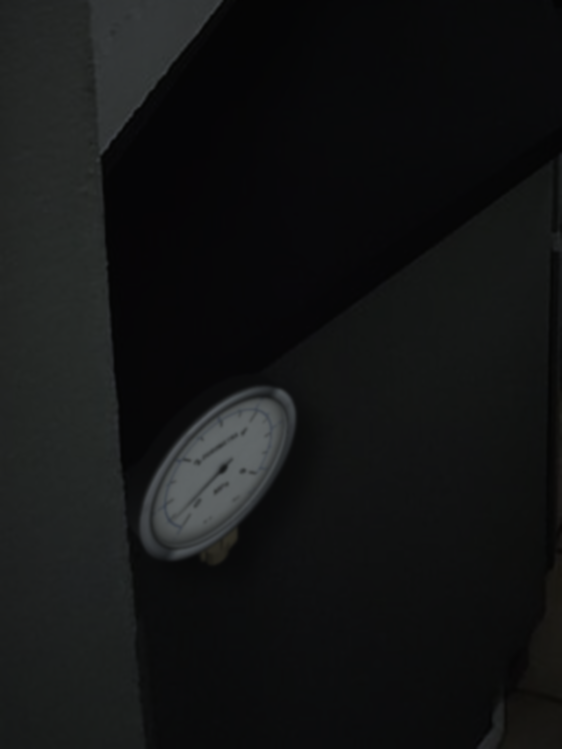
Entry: 0.5 (MPa)
